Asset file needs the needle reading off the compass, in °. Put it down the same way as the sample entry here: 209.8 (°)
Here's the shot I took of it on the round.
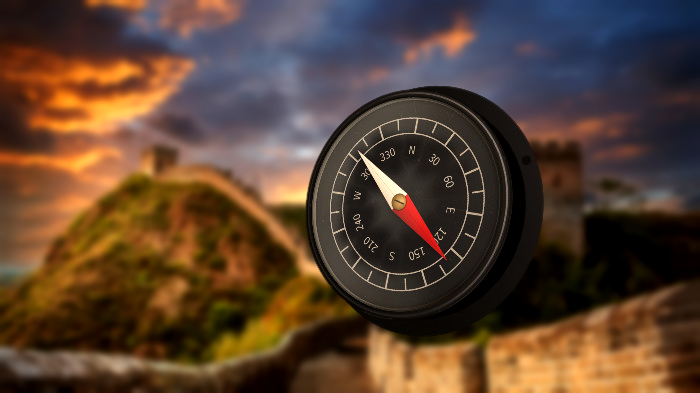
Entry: 127.5 (°)
